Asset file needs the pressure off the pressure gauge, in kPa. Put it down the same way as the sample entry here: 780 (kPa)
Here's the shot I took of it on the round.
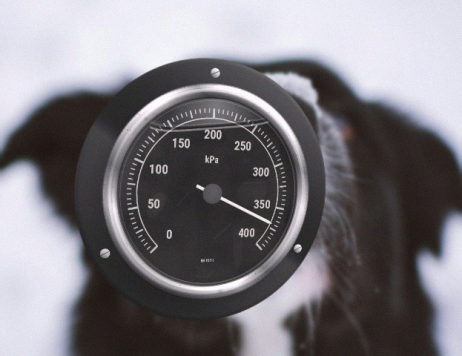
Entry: 370 (kPa)
